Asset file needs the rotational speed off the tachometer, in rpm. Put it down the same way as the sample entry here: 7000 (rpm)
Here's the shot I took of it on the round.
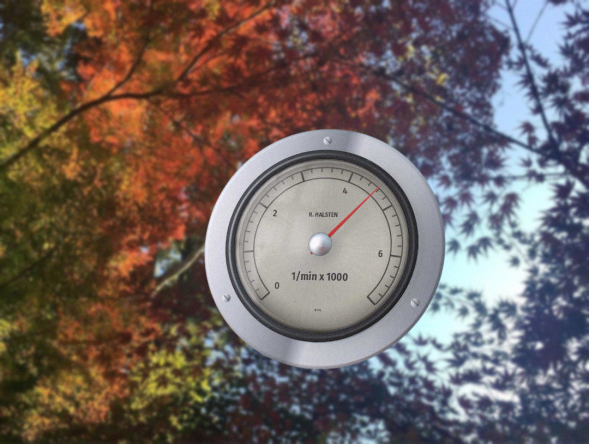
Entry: 4600 (rpm)
